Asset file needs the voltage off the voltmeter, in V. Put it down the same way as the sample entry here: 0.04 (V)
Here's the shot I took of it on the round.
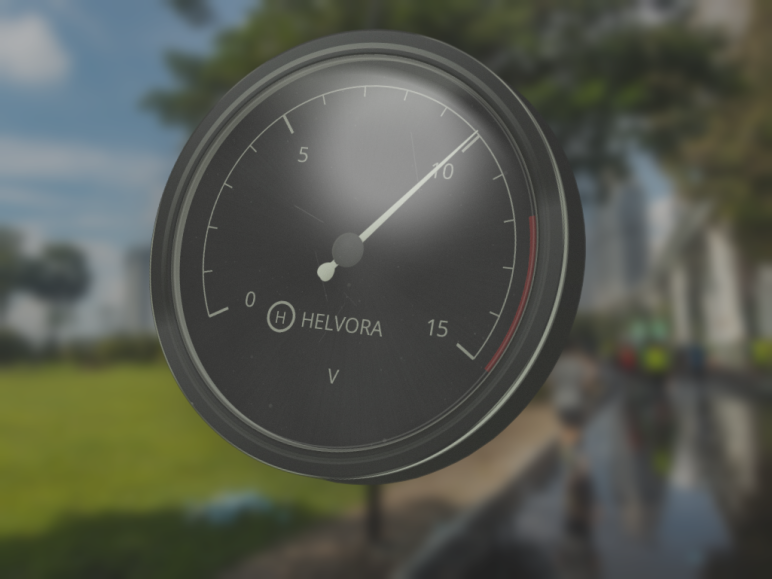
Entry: 10 (V)
